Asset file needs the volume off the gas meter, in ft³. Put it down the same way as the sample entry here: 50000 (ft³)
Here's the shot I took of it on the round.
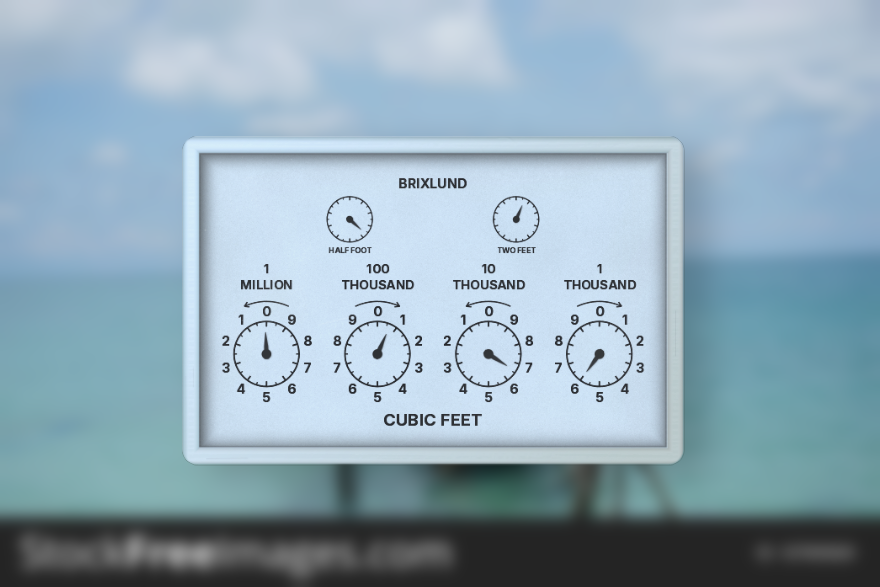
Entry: 6600 (ft³)
